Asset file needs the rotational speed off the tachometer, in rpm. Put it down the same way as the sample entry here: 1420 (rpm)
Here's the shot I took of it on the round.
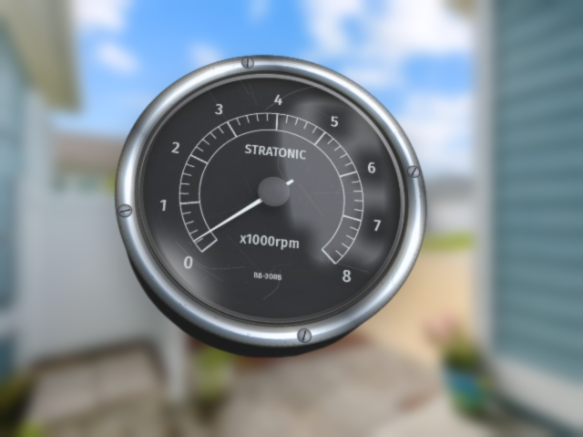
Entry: 200 (rpm)
